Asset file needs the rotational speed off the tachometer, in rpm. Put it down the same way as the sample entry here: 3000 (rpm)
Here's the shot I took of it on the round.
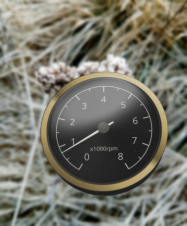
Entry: 750 (rpm)
